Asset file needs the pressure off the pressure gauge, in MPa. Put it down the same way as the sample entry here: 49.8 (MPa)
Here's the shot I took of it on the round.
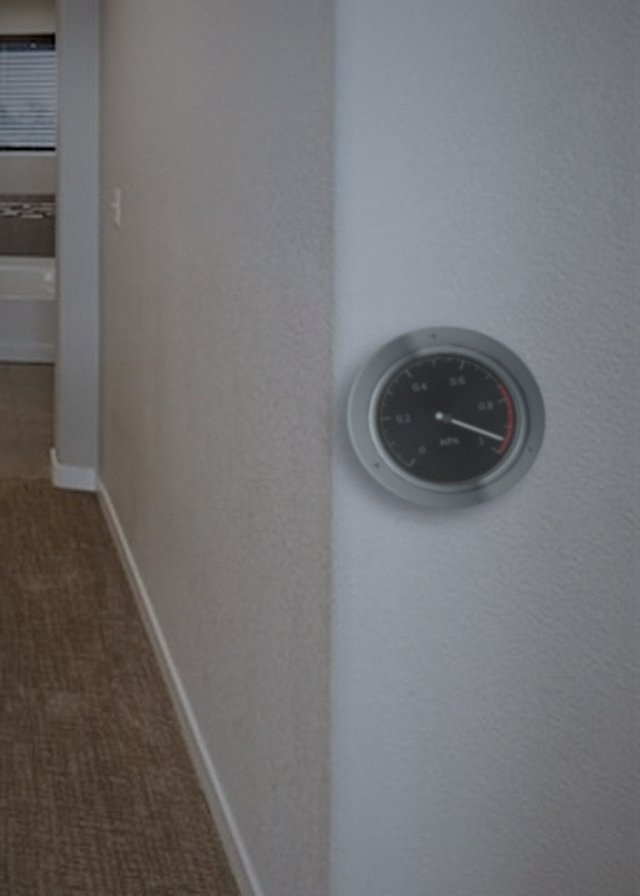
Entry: 0.95 (MPa)
